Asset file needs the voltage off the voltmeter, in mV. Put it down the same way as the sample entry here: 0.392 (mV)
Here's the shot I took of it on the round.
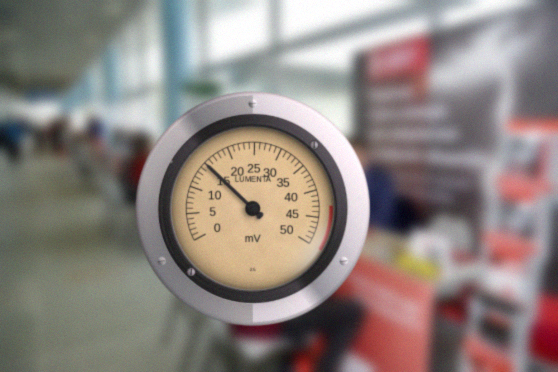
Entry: 15 (mV)
